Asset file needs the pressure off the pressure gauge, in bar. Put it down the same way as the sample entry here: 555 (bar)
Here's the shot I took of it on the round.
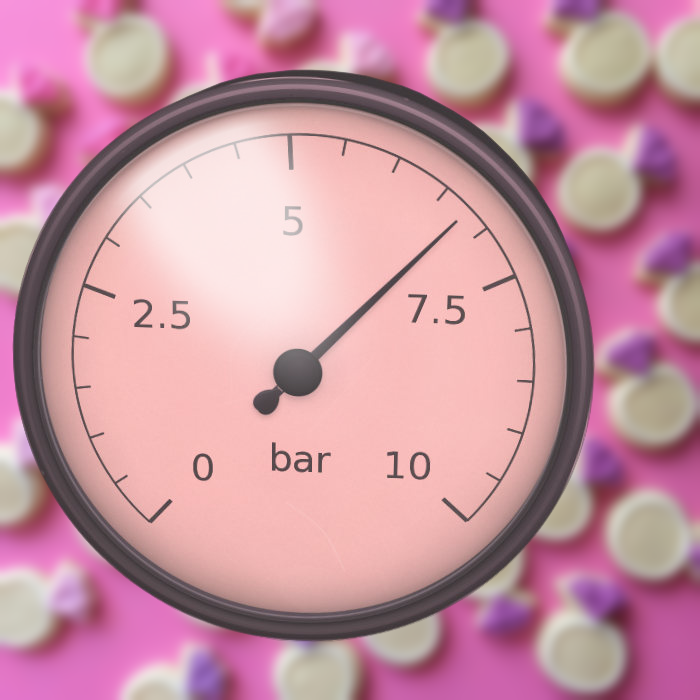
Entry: 6.75 (bar)
